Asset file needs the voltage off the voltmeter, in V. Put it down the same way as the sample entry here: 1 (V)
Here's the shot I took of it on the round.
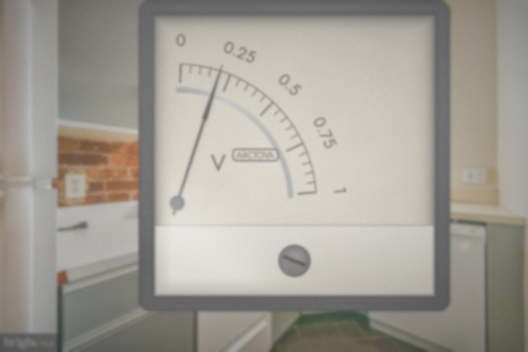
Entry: 0.2 (V)
